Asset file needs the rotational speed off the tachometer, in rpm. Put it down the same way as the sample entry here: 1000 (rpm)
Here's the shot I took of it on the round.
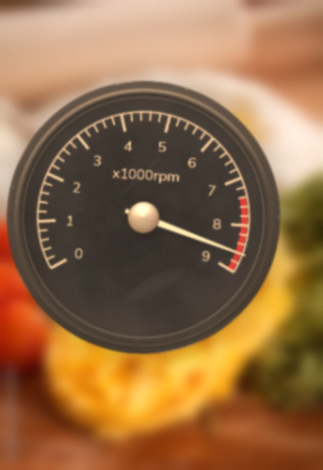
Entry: 8600 (rpm)
